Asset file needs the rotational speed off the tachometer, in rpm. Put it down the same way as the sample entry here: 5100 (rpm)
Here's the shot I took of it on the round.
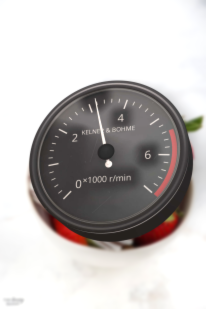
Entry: 3200 (rpm)
